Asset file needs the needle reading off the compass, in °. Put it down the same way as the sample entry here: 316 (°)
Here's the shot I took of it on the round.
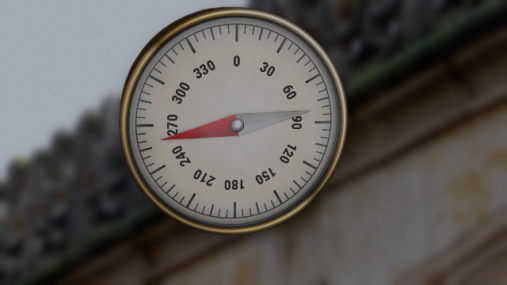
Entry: 260 (°)
